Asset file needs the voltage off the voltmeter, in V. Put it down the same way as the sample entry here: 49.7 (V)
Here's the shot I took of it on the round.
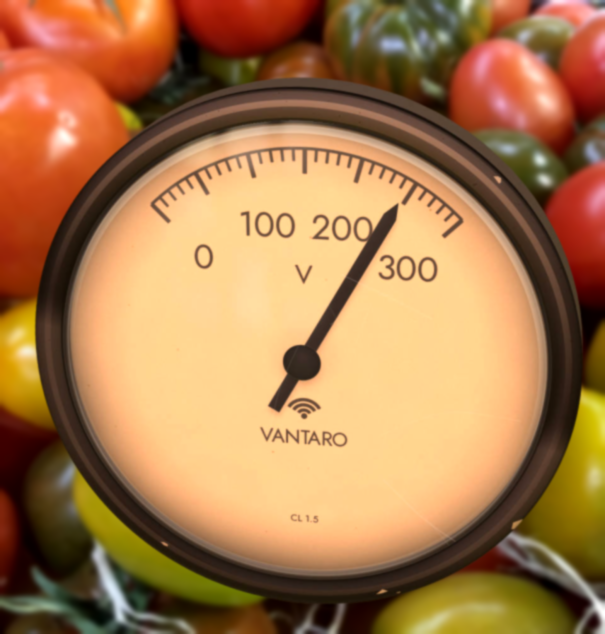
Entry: 245 (V)
